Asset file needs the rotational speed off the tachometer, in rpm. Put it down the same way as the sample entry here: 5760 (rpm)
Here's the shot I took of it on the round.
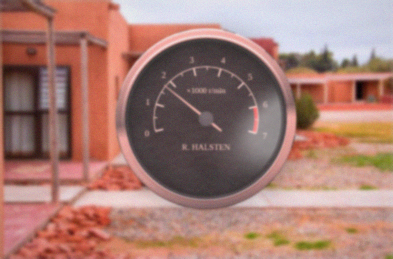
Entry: 1750 (rpm)
